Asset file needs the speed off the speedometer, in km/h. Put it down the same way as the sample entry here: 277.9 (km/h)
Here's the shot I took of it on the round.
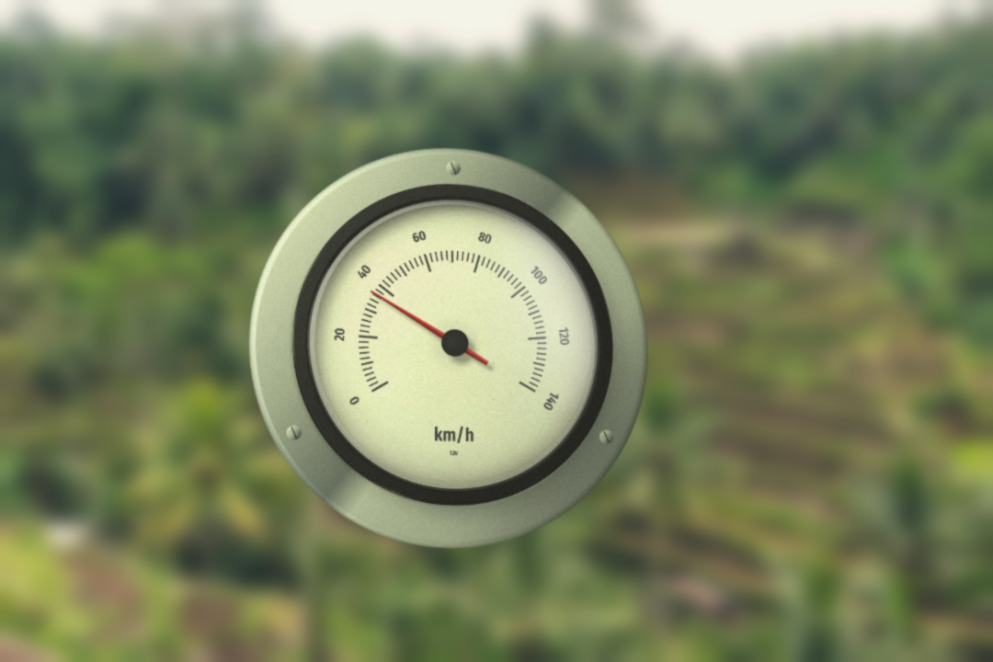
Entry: 36 (km/h)
